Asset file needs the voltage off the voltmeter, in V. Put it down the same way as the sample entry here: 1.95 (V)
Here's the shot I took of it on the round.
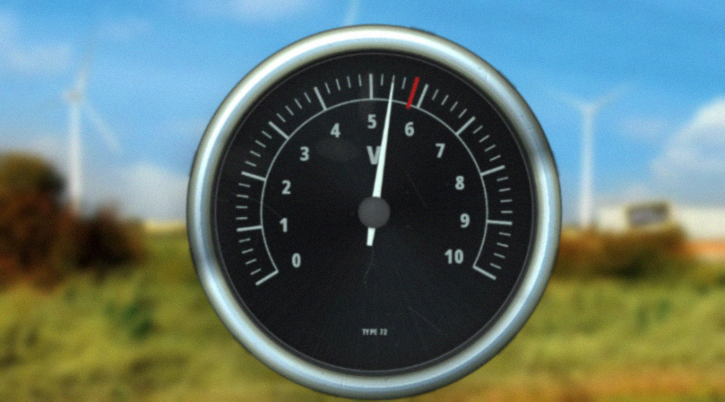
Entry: 5.4 (V)
